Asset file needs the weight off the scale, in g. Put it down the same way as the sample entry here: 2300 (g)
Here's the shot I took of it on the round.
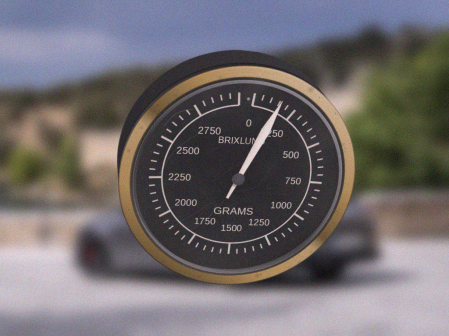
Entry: 150 (g)
